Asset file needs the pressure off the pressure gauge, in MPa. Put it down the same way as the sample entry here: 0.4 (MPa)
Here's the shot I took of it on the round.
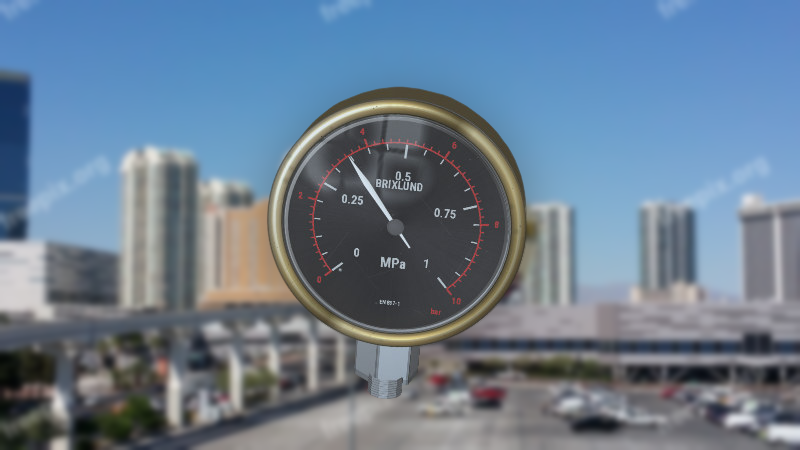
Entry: 0.35 (MPa)
